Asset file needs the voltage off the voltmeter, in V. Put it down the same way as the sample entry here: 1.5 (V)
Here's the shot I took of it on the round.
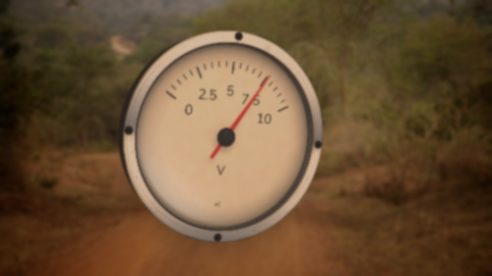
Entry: 7.5 (V)
